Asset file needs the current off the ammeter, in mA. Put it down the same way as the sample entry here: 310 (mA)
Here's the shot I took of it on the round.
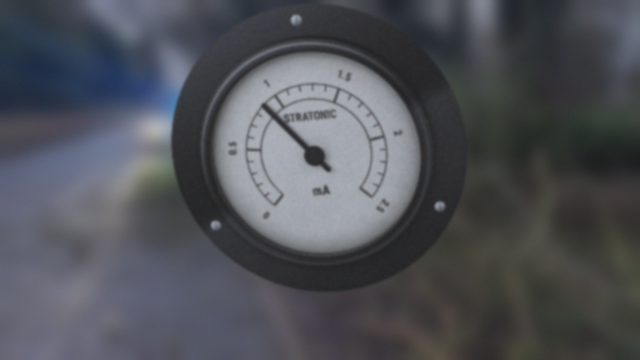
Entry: 0.9 (mA)
